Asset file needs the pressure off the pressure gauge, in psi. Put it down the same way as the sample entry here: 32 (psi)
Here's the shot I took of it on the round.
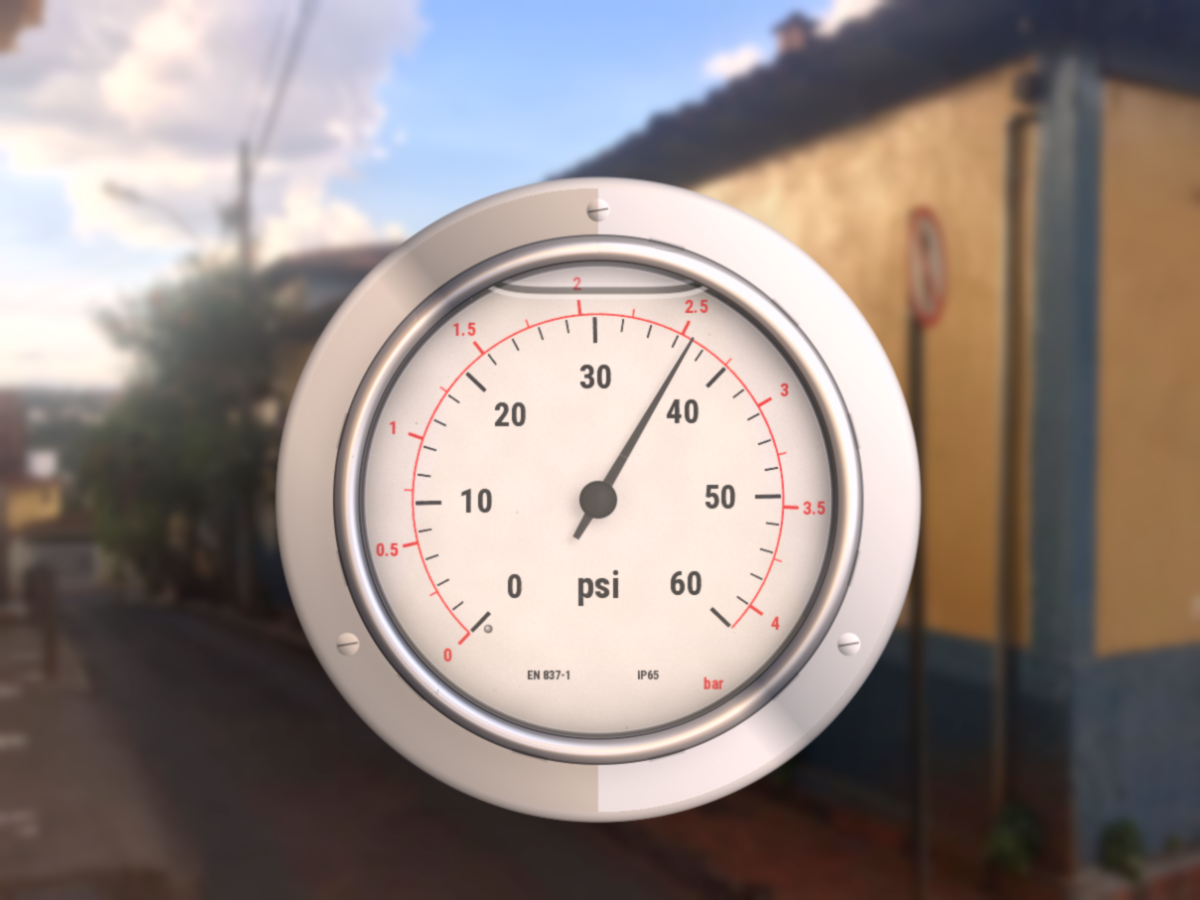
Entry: 37 (psi)
